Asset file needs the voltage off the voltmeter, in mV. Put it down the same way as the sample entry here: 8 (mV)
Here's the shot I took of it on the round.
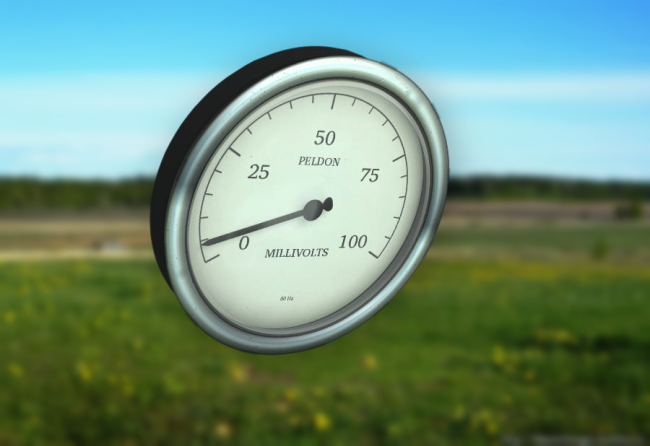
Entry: 5 (mV)
